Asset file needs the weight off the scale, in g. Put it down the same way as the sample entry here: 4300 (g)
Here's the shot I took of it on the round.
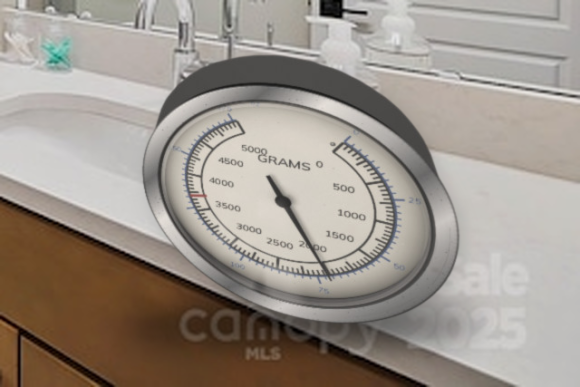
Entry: 2000 (g)
